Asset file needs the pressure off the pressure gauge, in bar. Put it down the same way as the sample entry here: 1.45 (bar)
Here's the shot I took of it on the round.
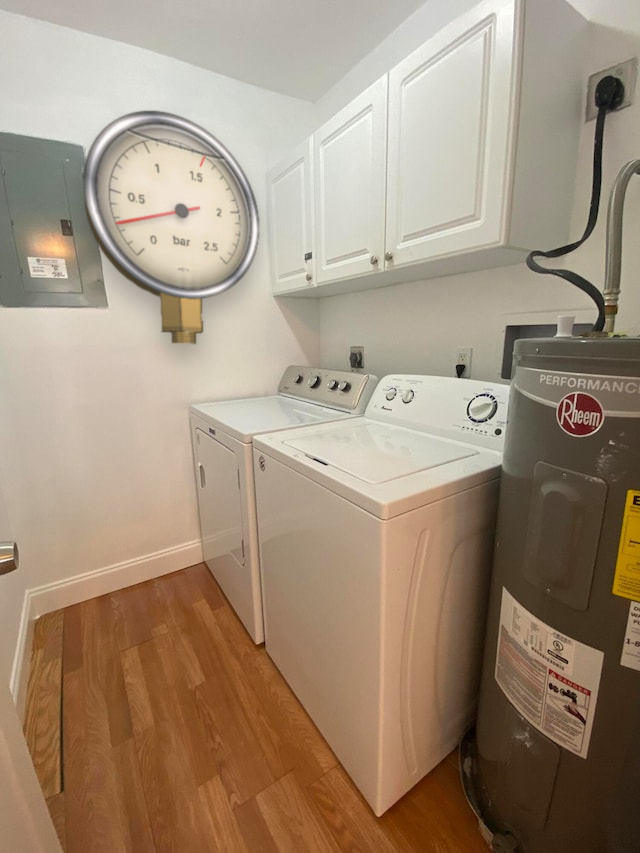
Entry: 0.25 (bar)
